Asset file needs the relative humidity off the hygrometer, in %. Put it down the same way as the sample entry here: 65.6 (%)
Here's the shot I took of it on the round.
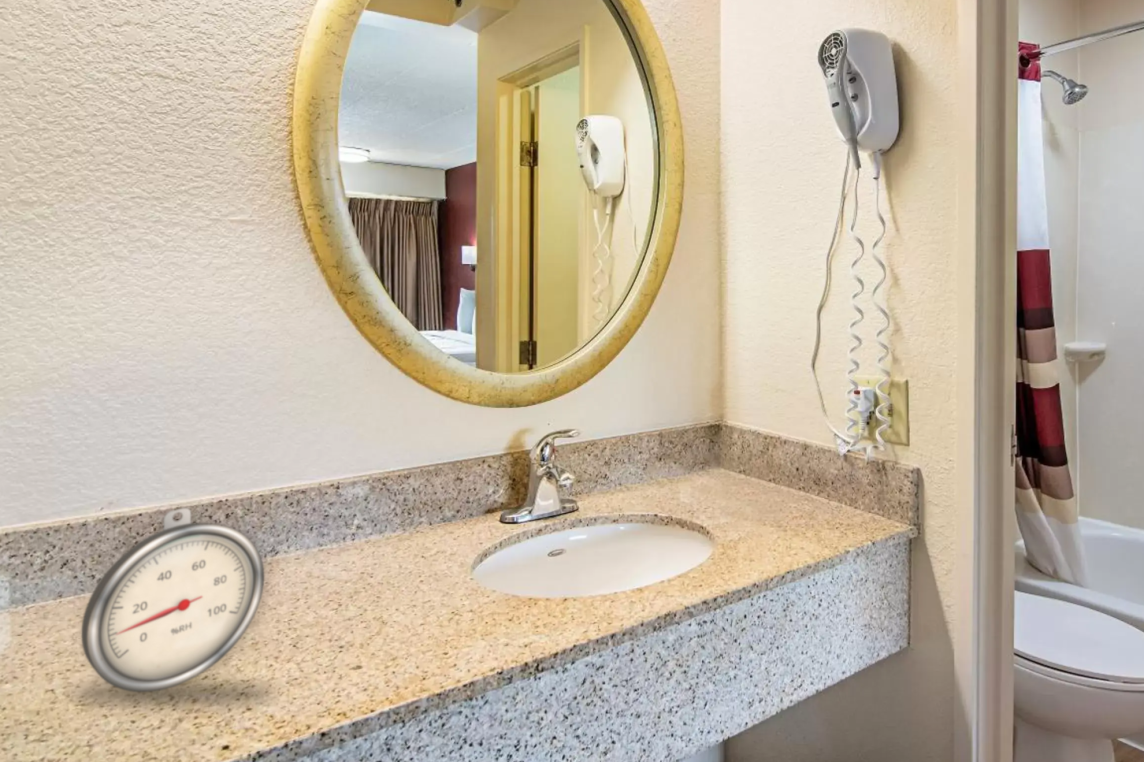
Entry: 10 (%)
